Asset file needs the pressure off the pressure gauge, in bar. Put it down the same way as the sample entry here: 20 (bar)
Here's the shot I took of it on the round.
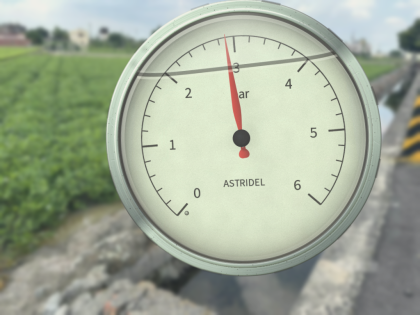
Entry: 2.9 (bar)
